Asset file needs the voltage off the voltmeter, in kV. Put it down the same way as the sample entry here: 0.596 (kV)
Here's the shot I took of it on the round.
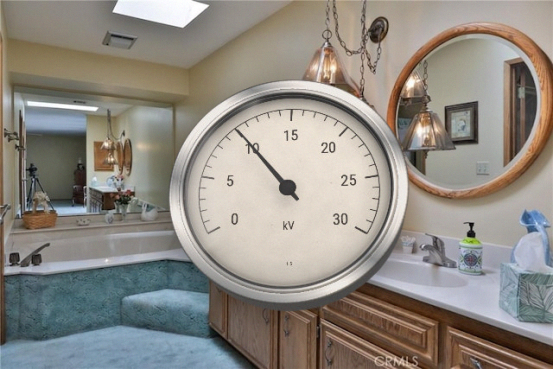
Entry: 10 (kV)
